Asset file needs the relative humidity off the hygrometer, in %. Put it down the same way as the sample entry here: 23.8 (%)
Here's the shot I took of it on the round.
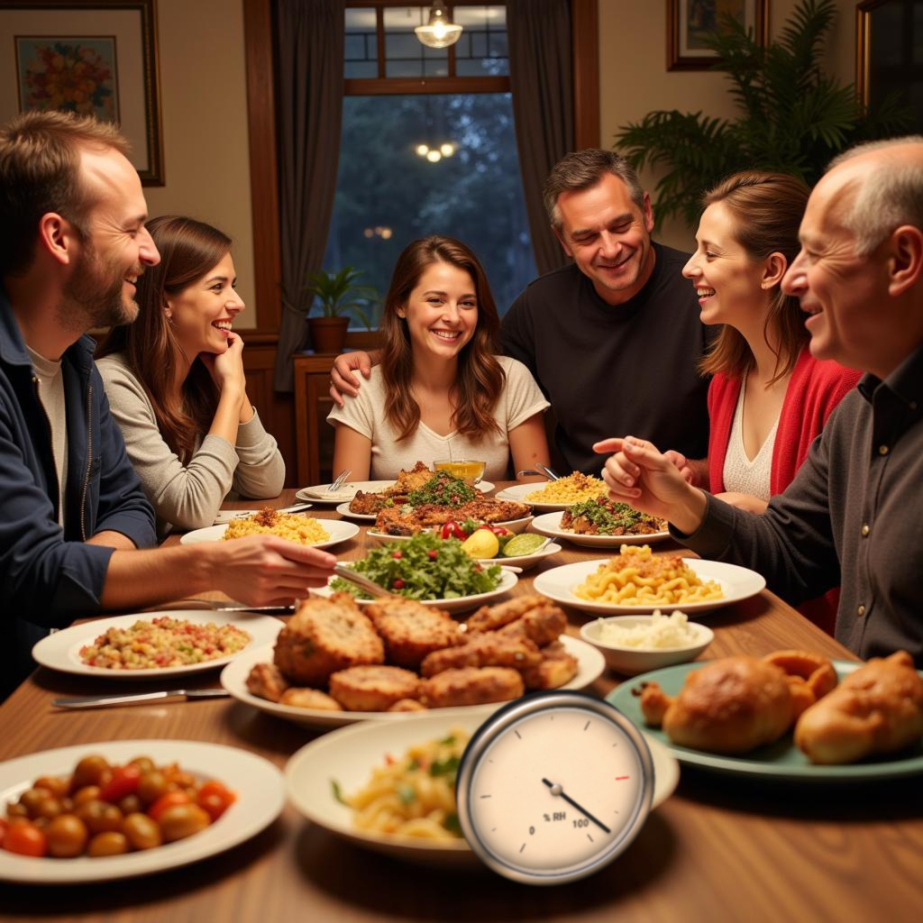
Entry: 95 (%)
